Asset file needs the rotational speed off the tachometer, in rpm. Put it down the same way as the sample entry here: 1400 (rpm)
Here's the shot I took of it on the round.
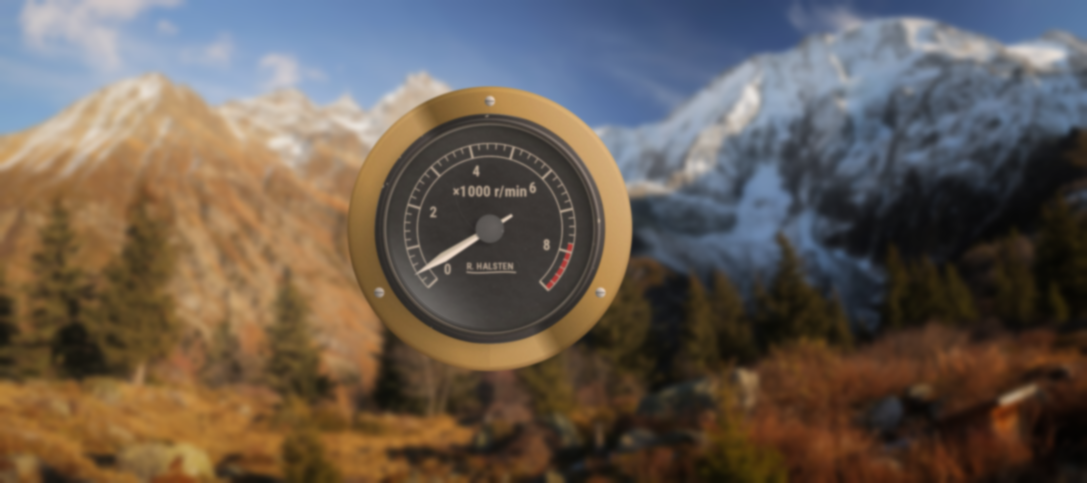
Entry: 400 (rpm)
